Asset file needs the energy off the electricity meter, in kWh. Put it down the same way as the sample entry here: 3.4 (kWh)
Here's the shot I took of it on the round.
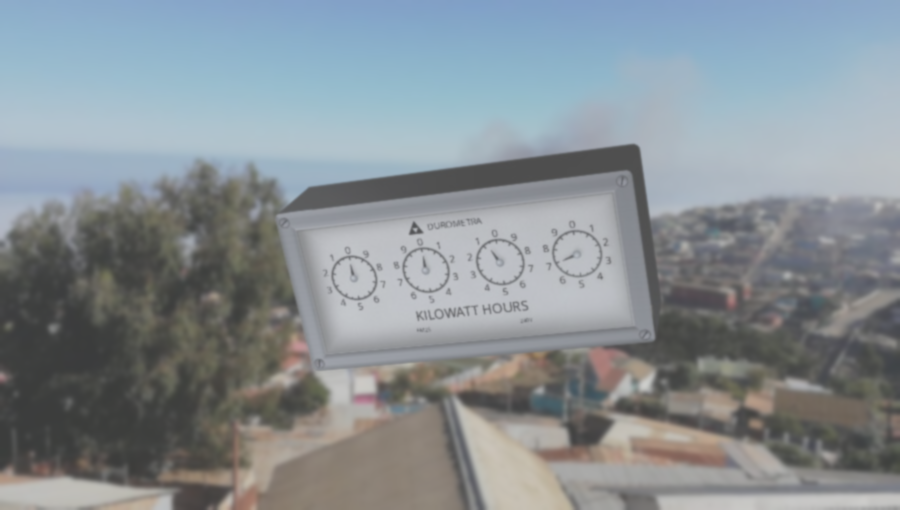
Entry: 7 (kWh)
